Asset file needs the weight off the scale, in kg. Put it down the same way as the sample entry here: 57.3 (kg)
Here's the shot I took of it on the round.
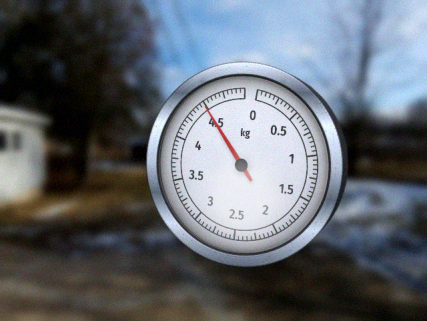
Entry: 4.5 (kg)
